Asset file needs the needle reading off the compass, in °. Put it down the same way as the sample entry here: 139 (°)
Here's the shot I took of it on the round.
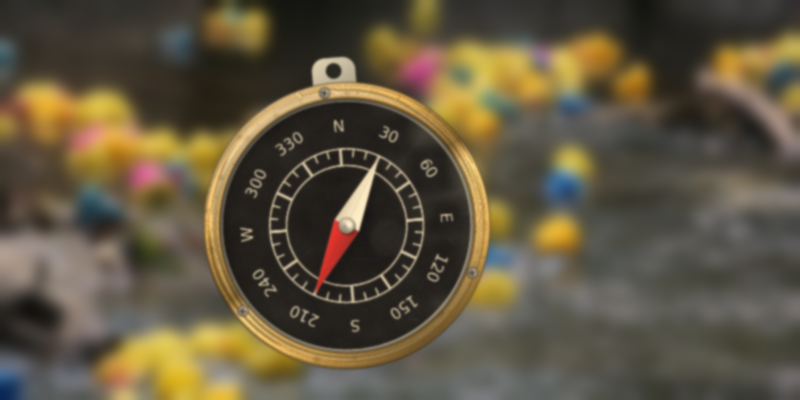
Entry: 210 (°)
